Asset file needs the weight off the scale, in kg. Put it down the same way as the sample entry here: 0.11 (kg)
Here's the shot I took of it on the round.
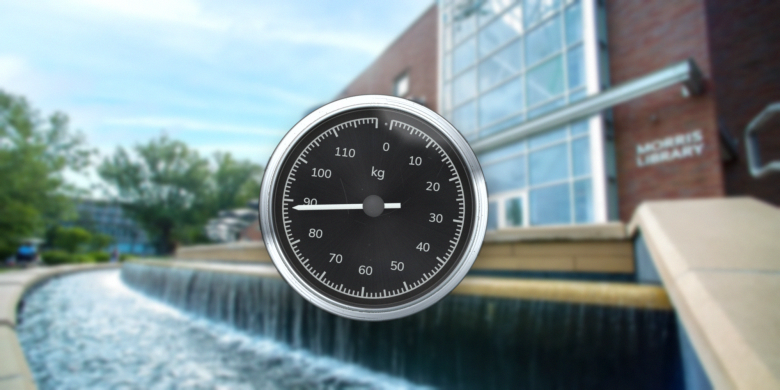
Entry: 88 (kg)
